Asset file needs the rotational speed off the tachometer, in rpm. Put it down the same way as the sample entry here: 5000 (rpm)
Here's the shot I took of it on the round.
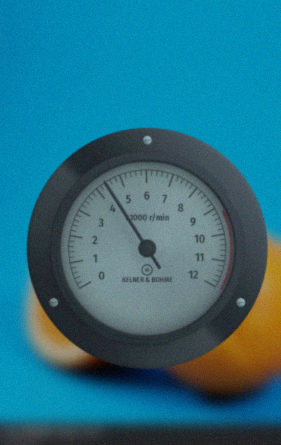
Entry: 4400 (rpm)
